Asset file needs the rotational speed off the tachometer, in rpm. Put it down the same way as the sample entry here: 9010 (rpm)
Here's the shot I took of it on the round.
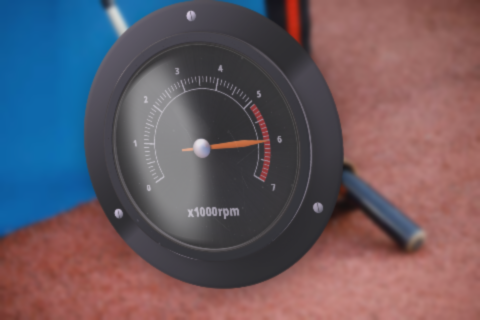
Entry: 6000 (rpm)
